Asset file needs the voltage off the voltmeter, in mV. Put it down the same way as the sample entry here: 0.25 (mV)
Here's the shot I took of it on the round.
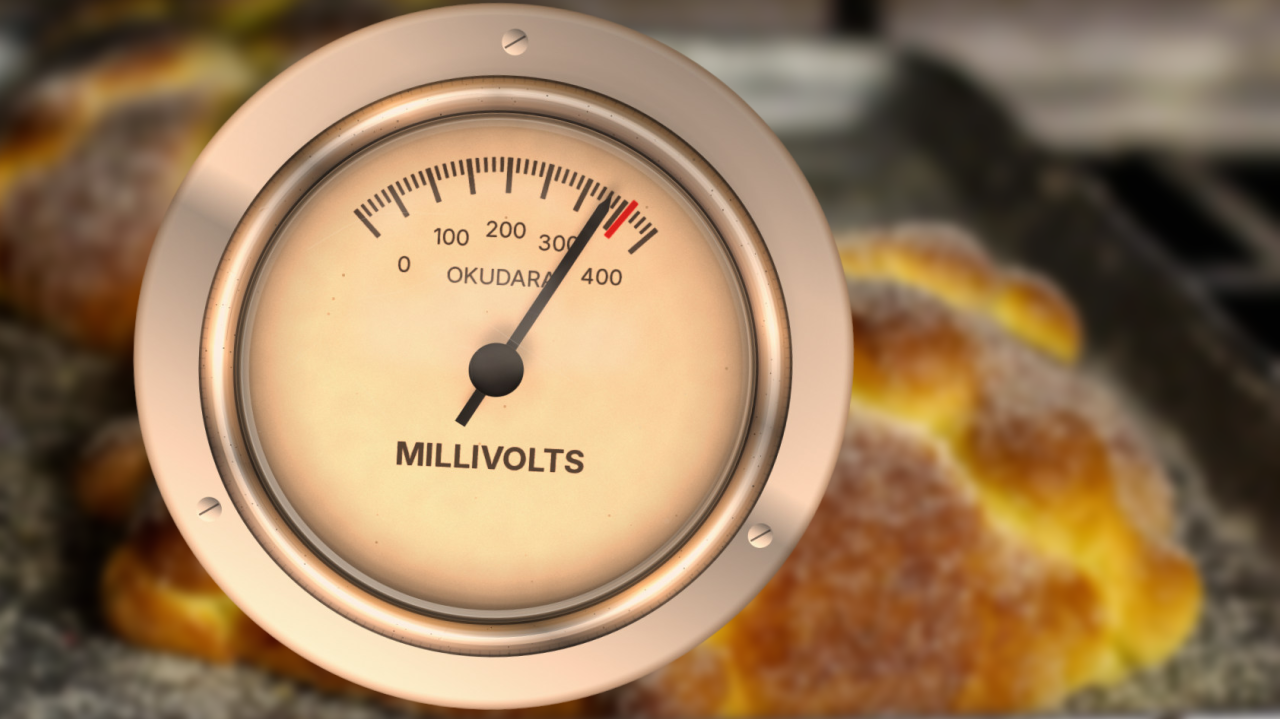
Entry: 330 (mV)
